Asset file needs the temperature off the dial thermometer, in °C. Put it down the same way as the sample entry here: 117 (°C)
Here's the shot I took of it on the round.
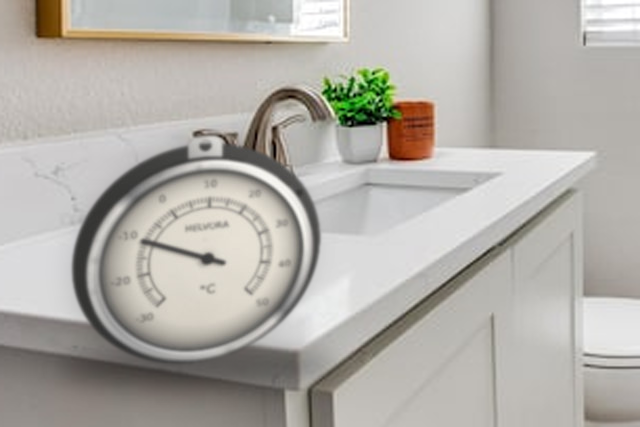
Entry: -10 (°C)
